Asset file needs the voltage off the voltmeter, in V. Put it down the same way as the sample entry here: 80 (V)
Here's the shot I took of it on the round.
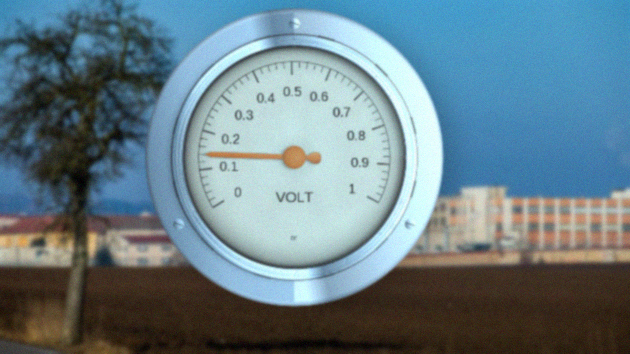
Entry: 0.14 (V)
